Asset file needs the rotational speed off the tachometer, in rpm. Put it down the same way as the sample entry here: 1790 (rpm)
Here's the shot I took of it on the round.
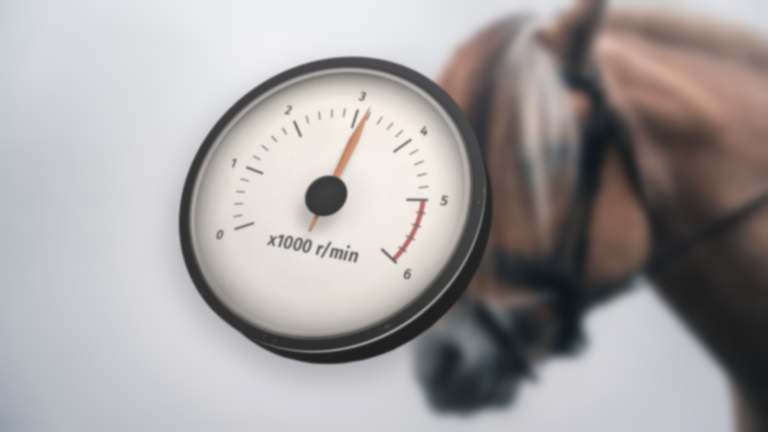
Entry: 3200 (rpm)
